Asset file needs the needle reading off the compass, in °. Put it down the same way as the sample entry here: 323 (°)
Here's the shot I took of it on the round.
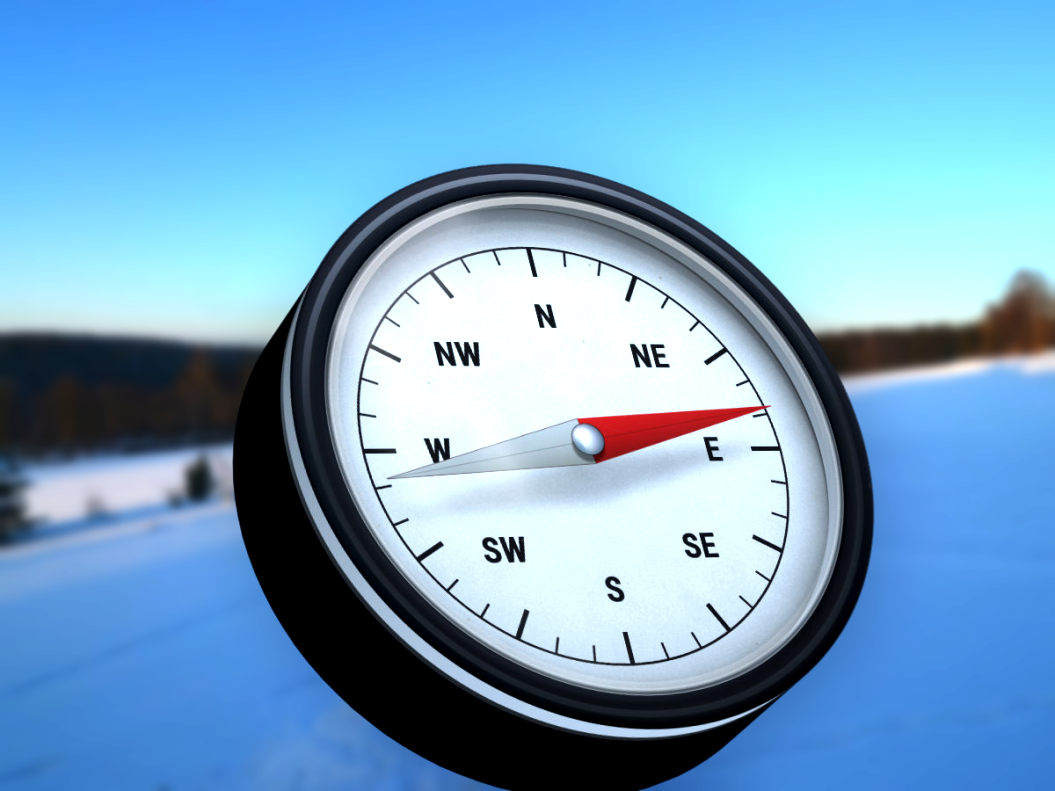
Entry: 80 (°)
